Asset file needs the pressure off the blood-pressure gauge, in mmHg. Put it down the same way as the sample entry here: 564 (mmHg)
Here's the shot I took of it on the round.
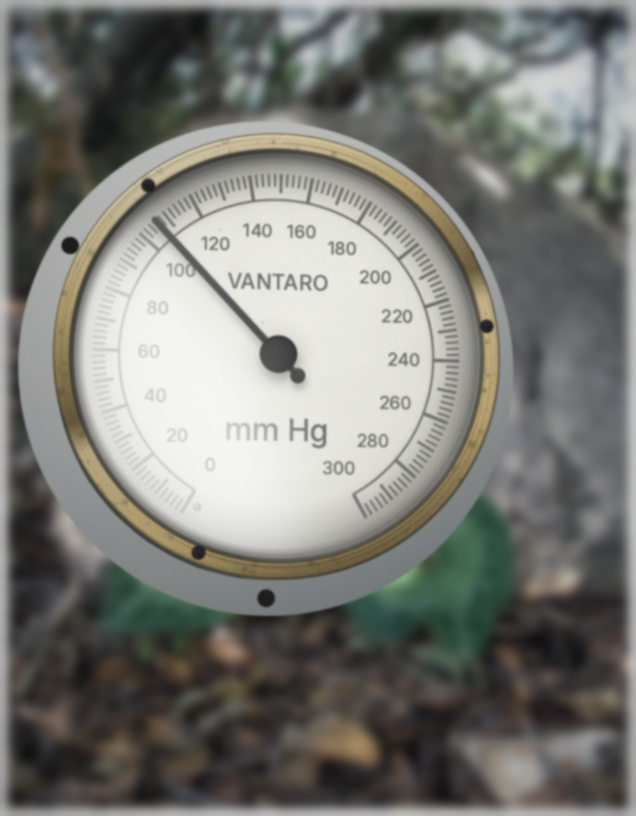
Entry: 106 (mmHg)
